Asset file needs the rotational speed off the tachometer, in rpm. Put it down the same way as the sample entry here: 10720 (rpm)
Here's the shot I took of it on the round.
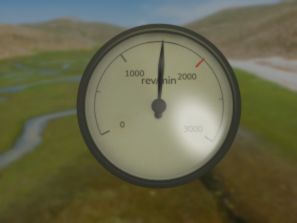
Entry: 1500 (rpm)
